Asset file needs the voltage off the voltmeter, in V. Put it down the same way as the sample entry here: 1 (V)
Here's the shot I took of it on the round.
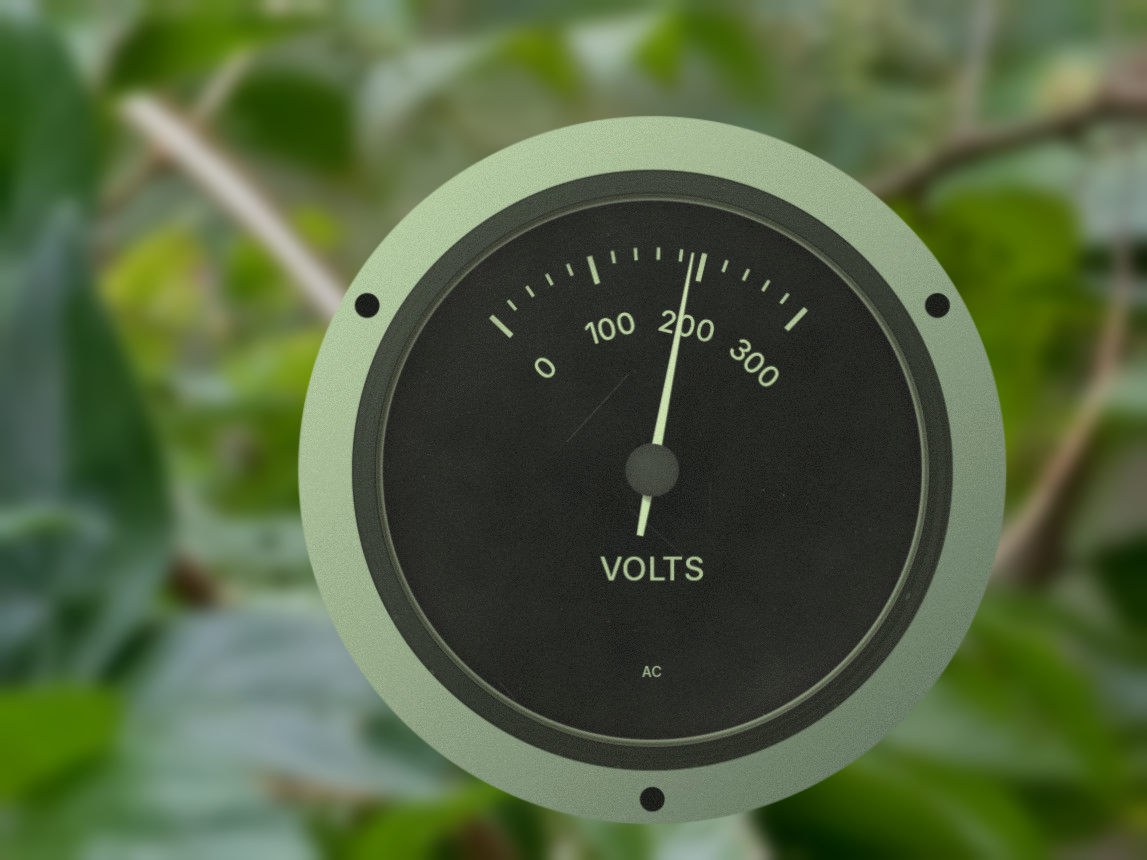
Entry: 190 (V)
